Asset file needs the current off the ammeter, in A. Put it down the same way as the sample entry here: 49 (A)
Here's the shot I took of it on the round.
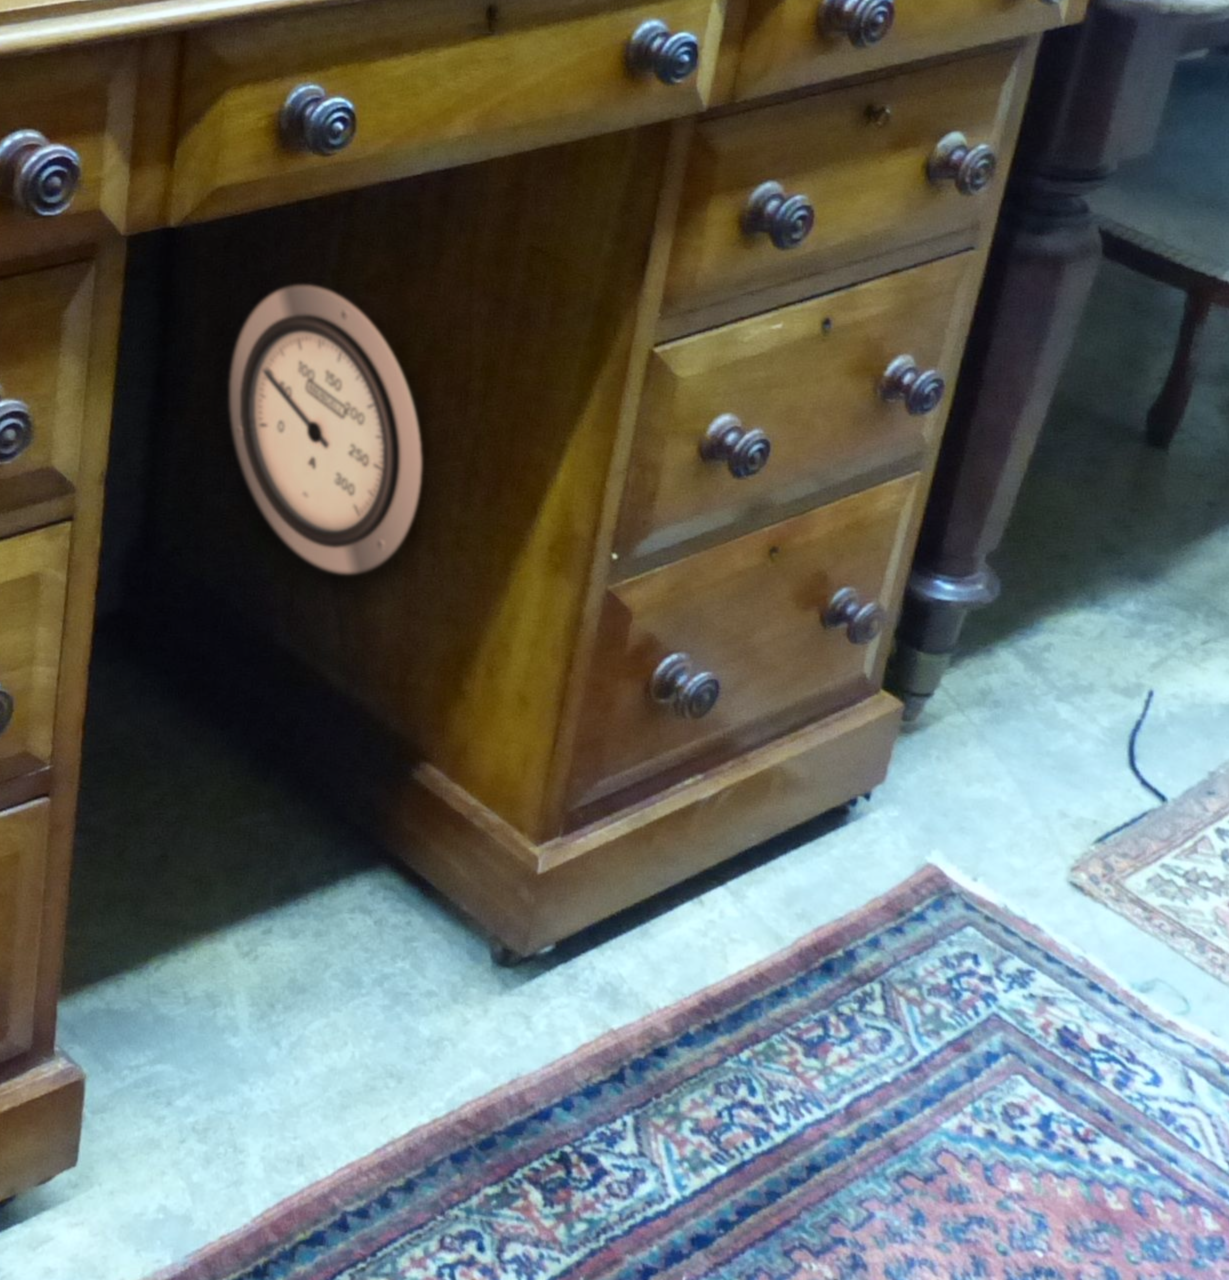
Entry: 50 (A)
